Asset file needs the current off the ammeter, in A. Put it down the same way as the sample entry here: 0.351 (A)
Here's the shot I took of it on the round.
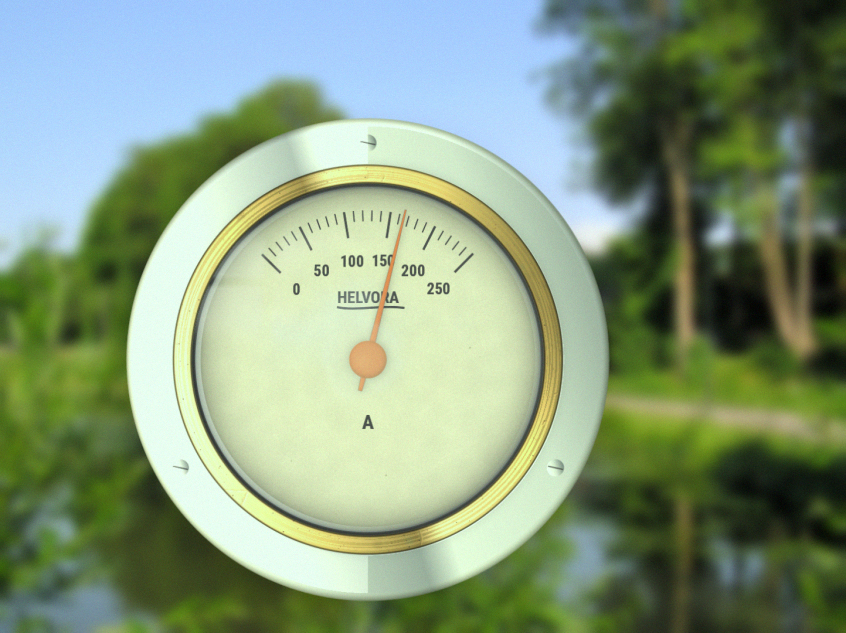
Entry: 165 (A)
